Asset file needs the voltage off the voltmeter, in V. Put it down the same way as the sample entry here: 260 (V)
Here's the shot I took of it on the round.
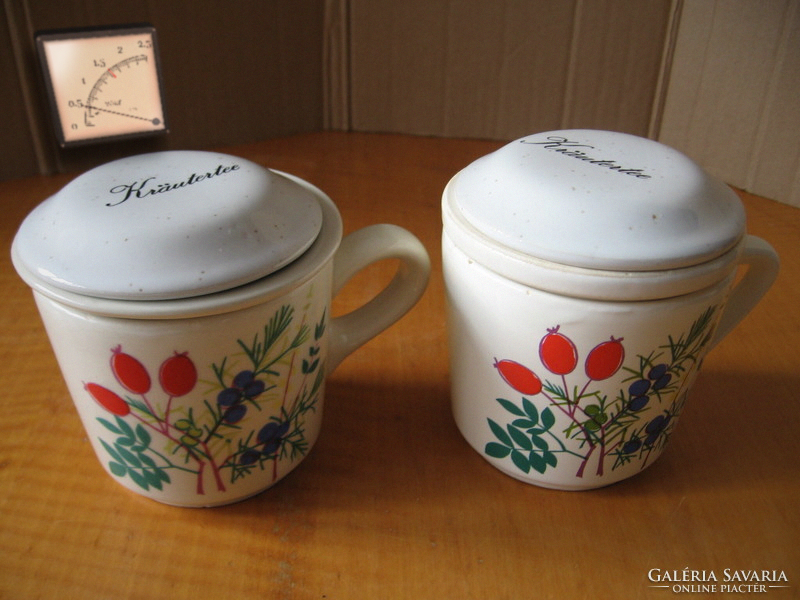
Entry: 0.5 (V)
